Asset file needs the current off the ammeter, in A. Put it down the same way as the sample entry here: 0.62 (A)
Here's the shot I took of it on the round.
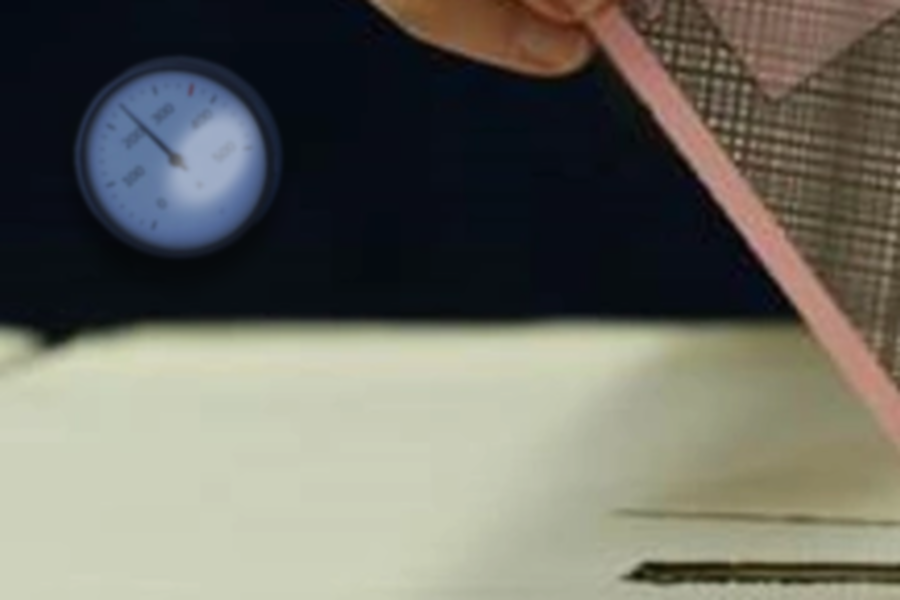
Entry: 240 (A)
